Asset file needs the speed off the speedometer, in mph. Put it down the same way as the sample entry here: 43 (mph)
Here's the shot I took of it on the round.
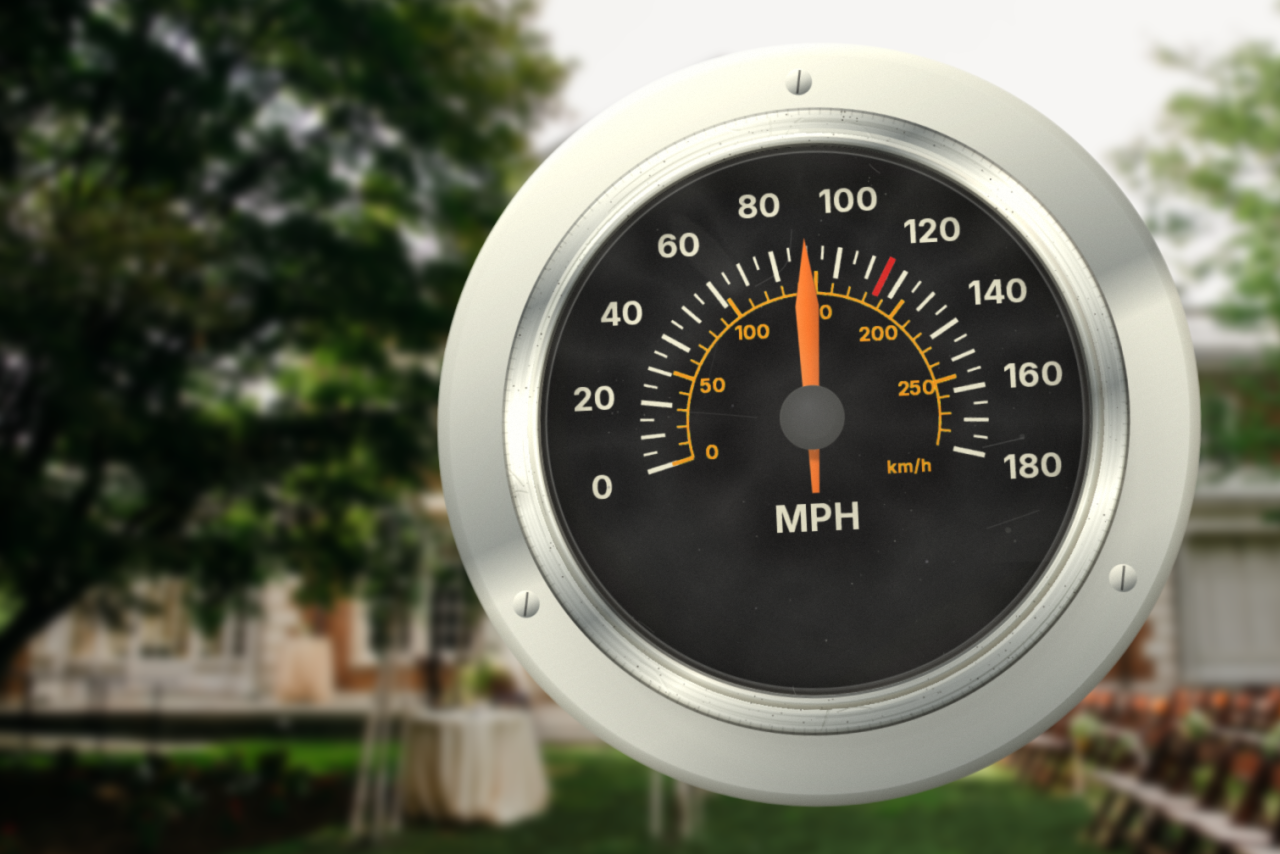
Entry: 90 (mph)
